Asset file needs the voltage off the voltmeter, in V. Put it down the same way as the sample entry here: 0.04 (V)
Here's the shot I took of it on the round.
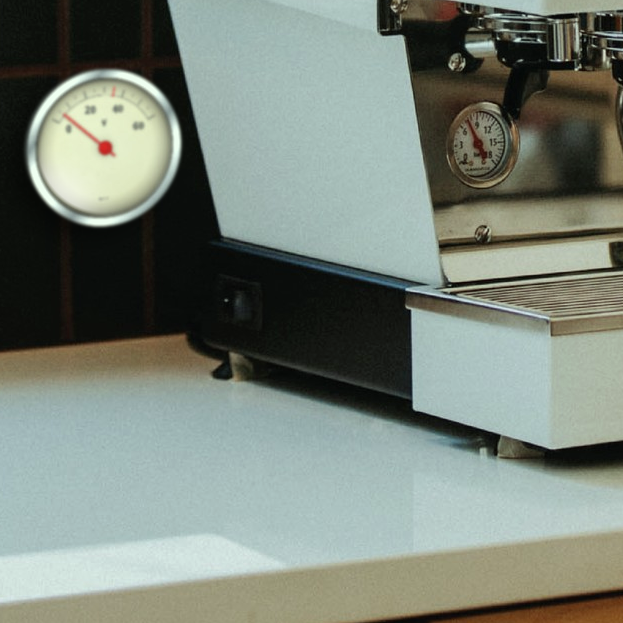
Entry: 5 (V)
